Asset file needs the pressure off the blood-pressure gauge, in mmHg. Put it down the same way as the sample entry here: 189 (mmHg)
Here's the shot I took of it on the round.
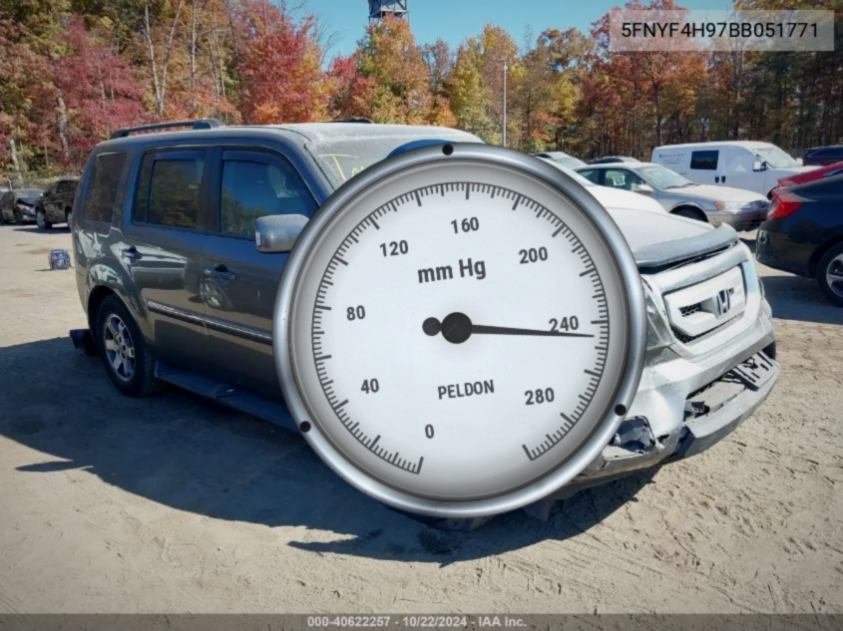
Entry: 246 (mmHg)
